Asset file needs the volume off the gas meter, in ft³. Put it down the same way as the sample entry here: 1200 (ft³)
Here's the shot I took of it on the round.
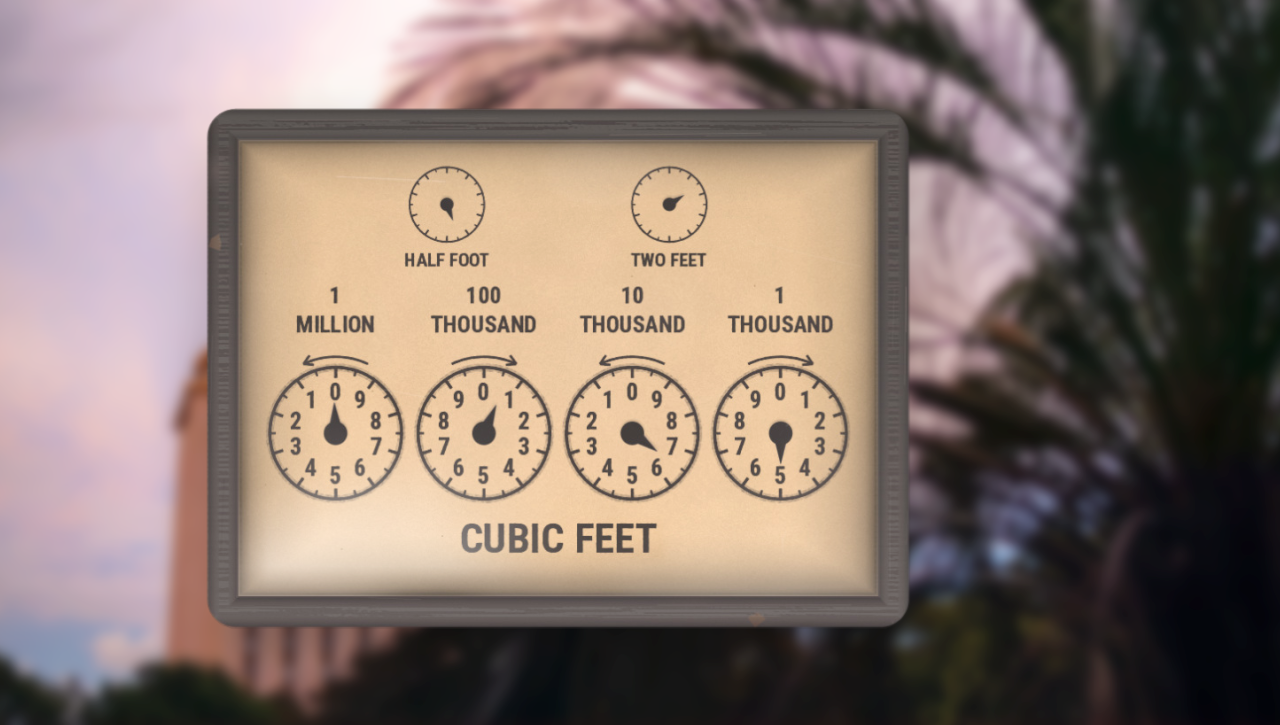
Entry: 6500 (ft³)
